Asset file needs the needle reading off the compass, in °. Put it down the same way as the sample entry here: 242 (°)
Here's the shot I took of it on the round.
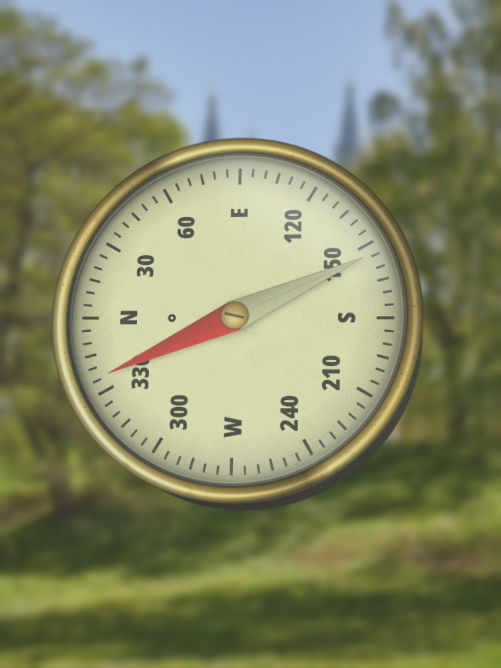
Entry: 335 (°)
